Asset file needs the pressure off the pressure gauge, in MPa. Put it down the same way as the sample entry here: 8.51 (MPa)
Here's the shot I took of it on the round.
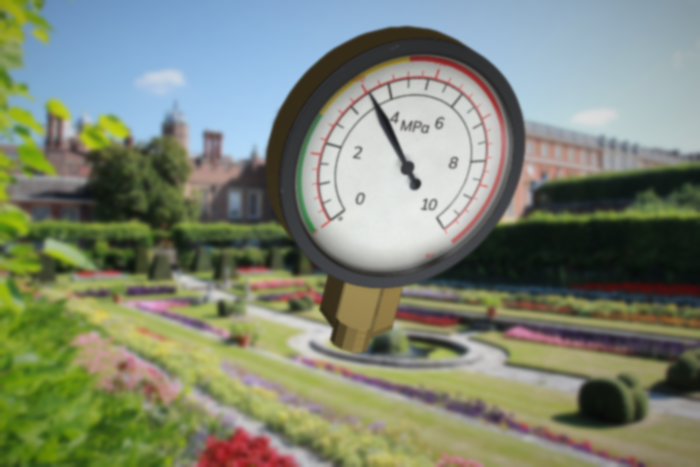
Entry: 3.5 (MPa)
